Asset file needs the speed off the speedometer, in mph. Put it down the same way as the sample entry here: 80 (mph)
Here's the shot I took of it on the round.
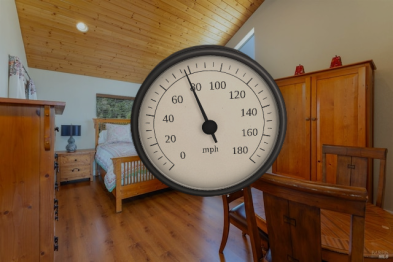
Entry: 77.5 (mph)
